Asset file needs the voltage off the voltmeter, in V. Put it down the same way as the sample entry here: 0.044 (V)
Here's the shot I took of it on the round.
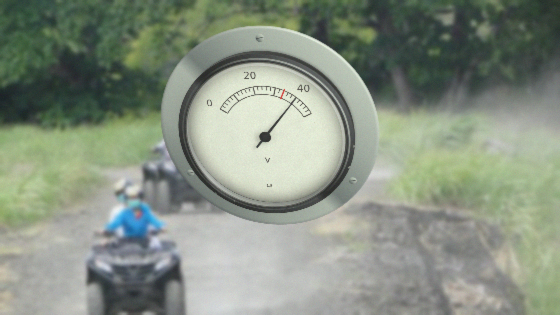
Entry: 40 (V)
